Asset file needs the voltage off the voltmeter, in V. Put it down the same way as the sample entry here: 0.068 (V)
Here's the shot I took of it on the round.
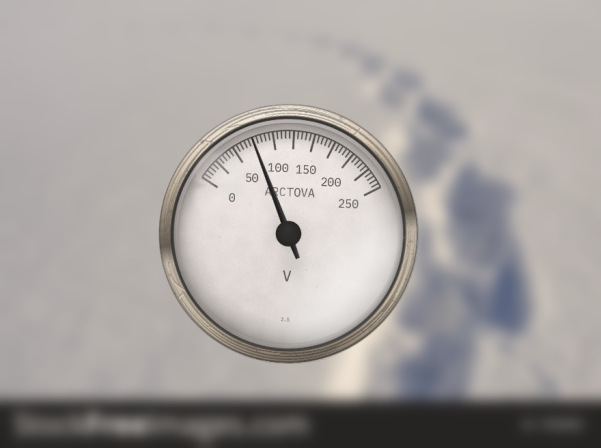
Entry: 75 (V)
